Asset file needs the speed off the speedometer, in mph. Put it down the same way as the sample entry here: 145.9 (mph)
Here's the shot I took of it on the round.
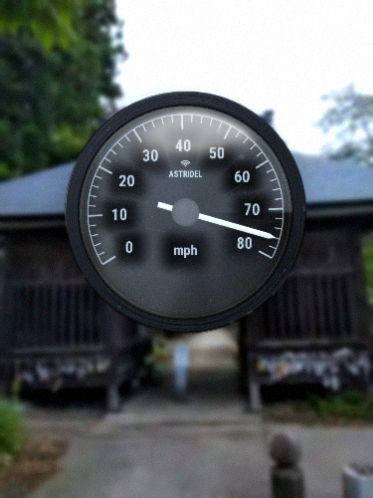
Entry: 76 (mph)
